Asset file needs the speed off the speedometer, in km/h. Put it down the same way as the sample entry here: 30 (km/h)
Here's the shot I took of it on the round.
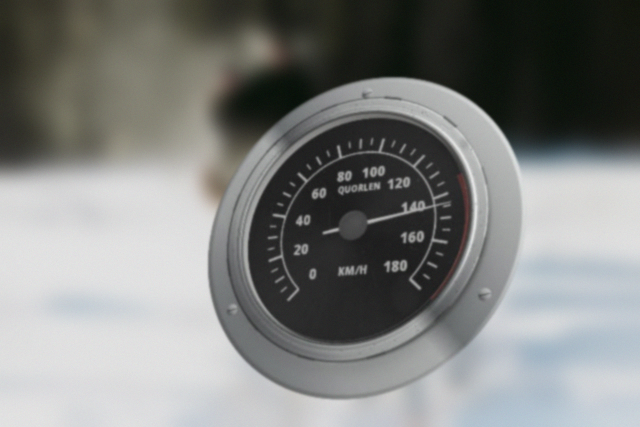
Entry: 145 (km/h)
